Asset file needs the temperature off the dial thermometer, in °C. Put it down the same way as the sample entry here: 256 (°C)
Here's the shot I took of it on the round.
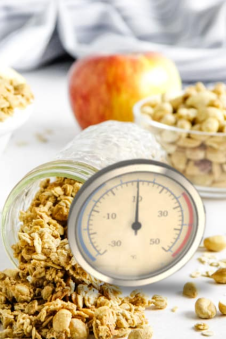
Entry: 10 (°C)
